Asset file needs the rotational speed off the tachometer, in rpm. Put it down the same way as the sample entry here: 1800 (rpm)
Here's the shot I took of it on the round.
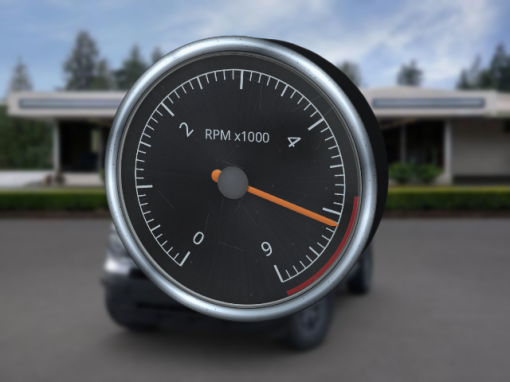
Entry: 5100 (rpm)
